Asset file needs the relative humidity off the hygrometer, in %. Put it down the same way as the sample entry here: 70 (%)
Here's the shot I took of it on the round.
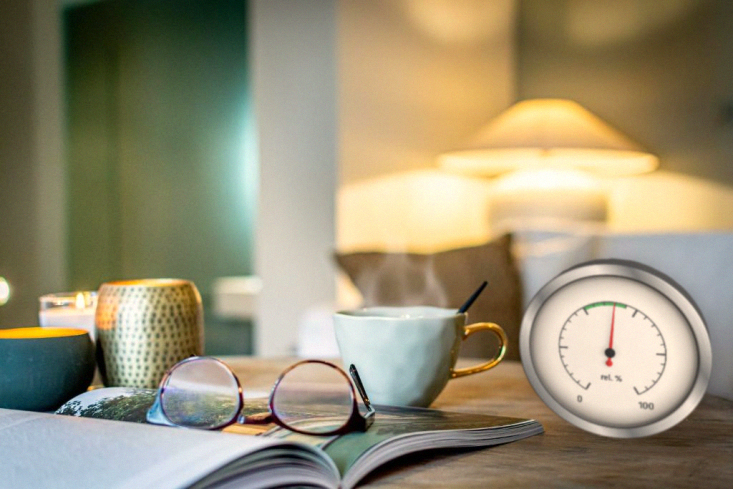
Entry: 52 (%)
